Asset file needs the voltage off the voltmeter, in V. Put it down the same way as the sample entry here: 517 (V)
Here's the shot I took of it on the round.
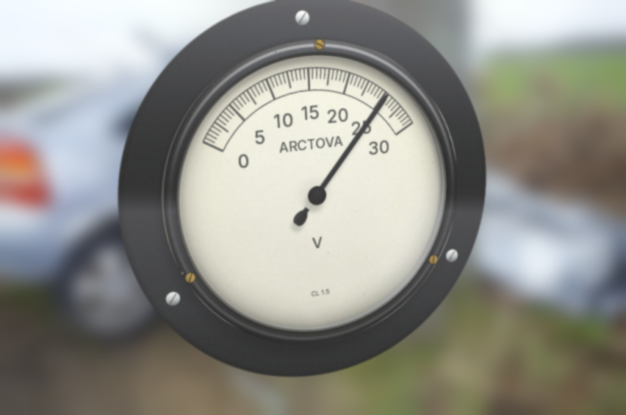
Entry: 25 (V)
